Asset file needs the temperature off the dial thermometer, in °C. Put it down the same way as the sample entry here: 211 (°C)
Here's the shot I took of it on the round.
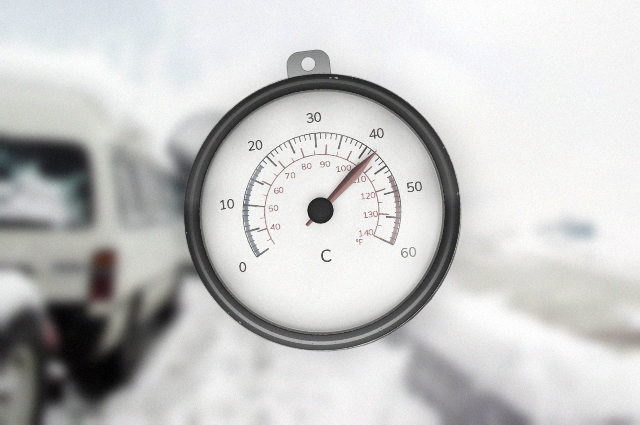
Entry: 42 (°C)
